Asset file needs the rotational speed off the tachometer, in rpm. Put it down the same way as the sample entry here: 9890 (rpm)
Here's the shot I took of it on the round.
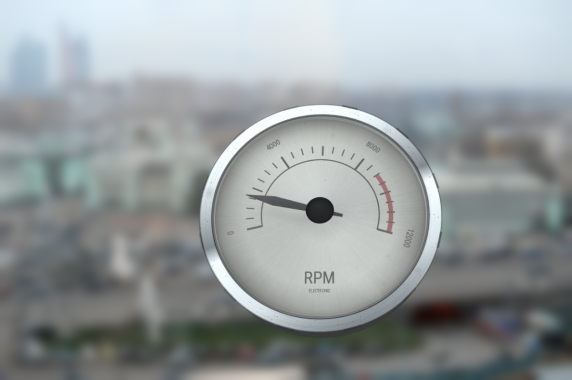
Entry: 1500 (rpm)
